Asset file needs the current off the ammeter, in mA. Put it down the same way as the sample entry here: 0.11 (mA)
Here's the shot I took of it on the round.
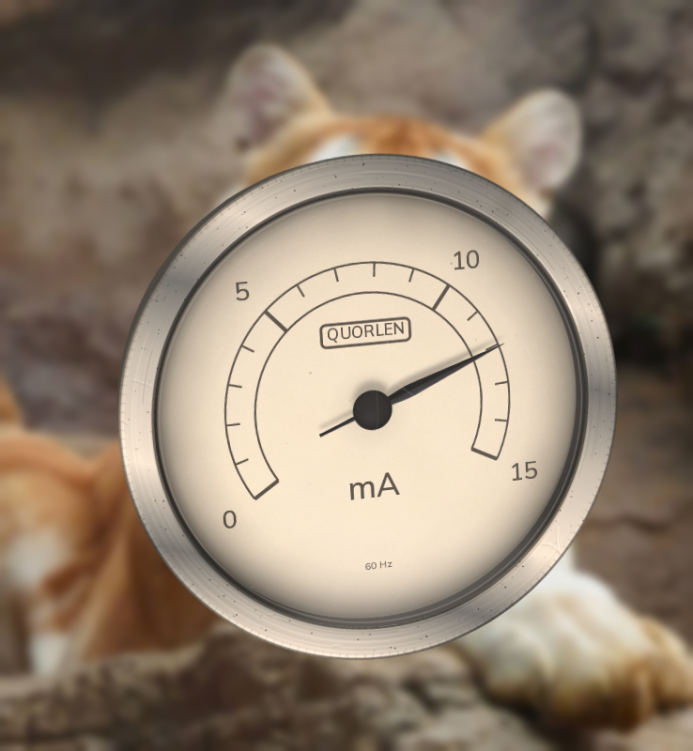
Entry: 12 (mA)
